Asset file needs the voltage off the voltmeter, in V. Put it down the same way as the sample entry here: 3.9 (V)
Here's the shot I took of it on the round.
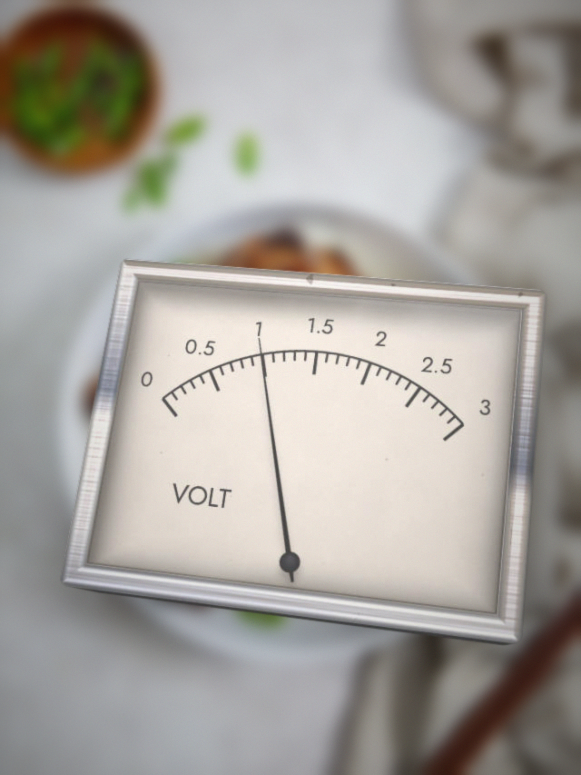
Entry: 1 (V)
